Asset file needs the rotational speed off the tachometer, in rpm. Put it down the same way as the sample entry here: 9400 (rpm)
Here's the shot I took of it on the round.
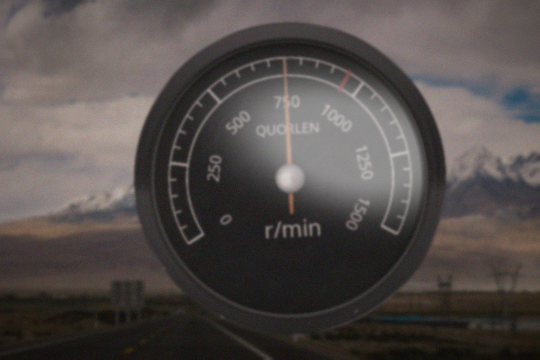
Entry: 750 (rpm)
